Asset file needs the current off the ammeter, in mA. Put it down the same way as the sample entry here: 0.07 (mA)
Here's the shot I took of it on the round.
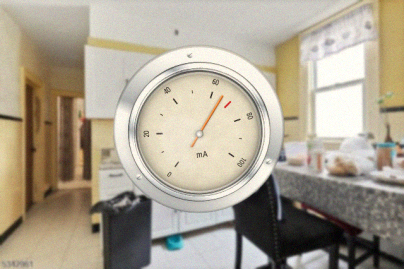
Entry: 65 (mA)
